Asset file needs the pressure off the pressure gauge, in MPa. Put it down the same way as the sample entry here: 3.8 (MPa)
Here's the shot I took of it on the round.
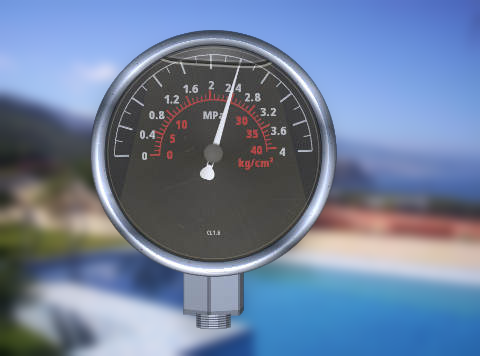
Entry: 2.4 (MPa)
